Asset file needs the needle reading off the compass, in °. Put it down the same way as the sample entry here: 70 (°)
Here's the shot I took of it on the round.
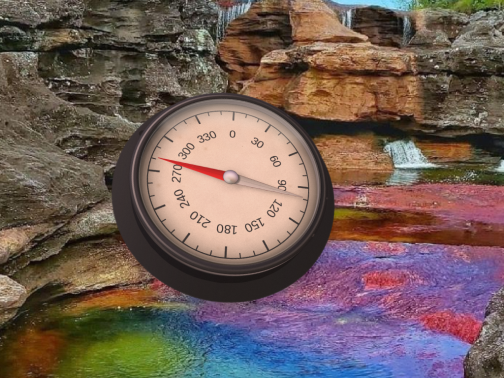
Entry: 280 (°)
